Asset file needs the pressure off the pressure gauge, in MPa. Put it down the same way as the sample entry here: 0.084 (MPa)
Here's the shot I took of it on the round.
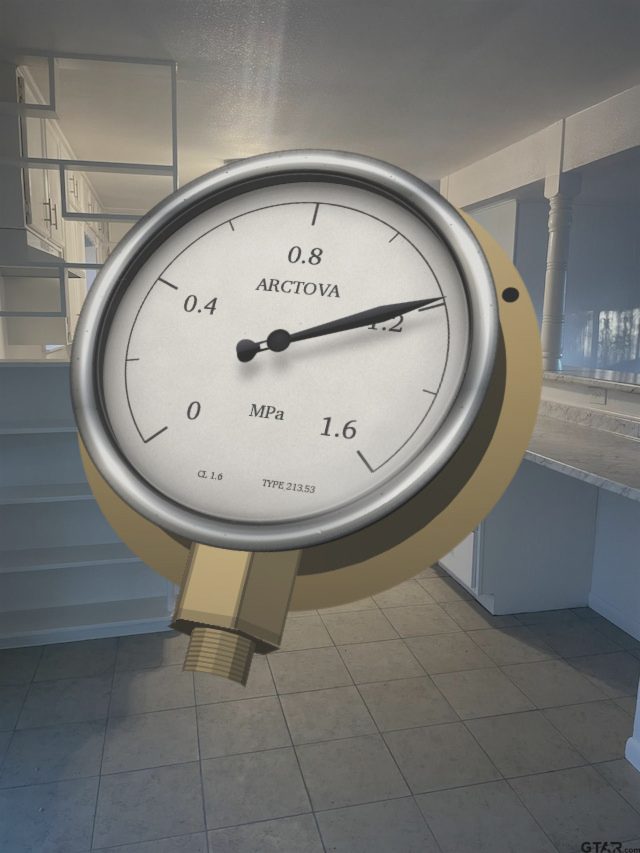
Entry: 1.2 (MPa)
